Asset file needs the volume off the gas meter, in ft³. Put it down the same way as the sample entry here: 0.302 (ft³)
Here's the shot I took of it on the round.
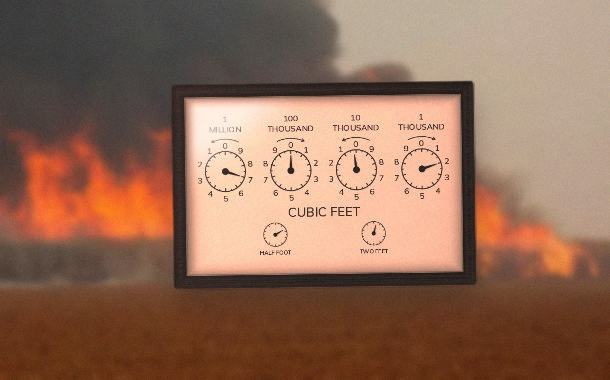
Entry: 700200 (ft³)
